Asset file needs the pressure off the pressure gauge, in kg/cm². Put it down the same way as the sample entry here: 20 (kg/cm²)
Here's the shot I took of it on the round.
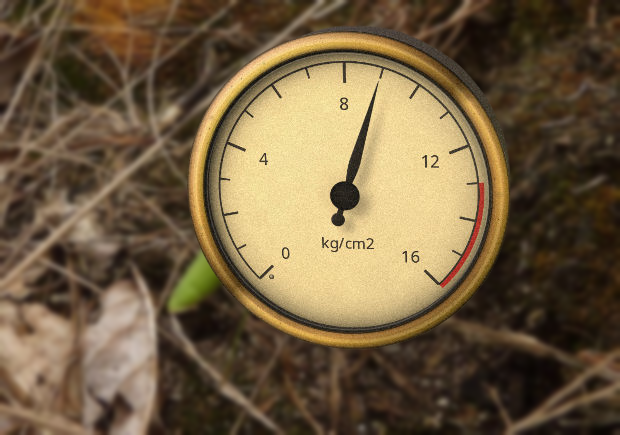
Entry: 9 (kg/cm²)
